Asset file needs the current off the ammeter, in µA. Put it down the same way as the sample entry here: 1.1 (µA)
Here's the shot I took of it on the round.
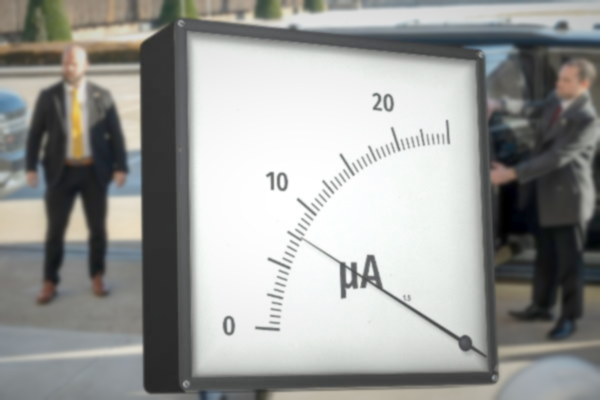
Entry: 7.5 (µA)
